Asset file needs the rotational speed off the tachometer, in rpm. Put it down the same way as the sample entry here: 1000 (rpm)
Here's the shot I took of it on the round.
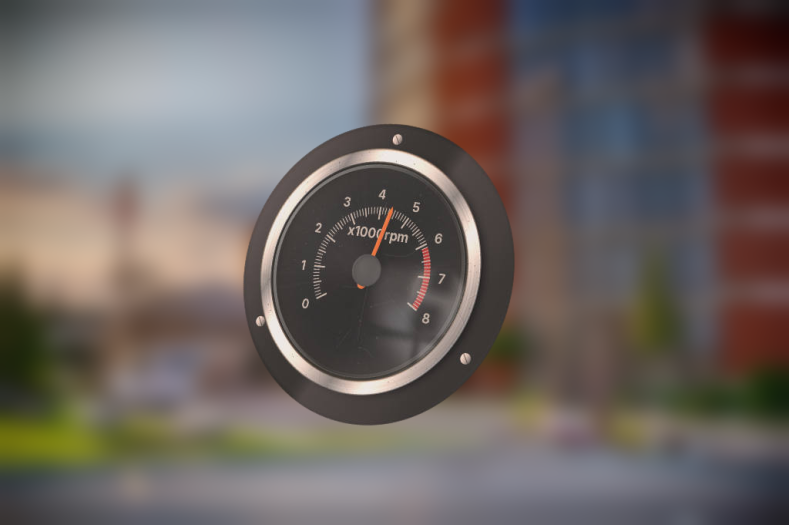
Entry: 4500 (rpm)
